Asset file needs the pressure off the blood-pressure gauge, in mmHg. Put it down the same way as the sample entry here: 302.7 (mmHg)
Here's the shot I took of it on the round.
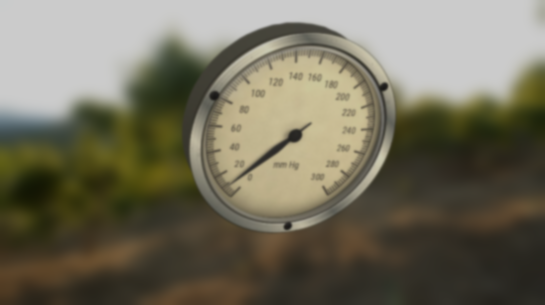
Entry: 10 (mmHg)
